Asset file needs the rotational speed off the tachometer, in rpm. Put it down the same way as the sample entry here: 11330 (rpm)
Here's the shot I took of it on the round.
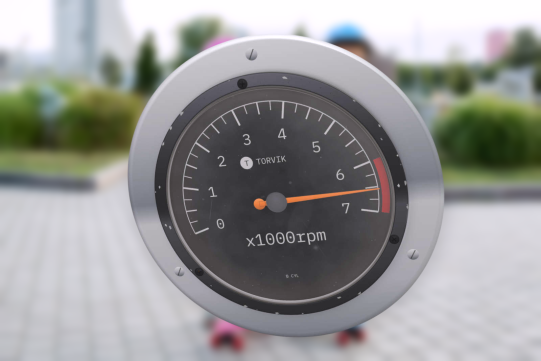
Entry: 6500 (rpm)
